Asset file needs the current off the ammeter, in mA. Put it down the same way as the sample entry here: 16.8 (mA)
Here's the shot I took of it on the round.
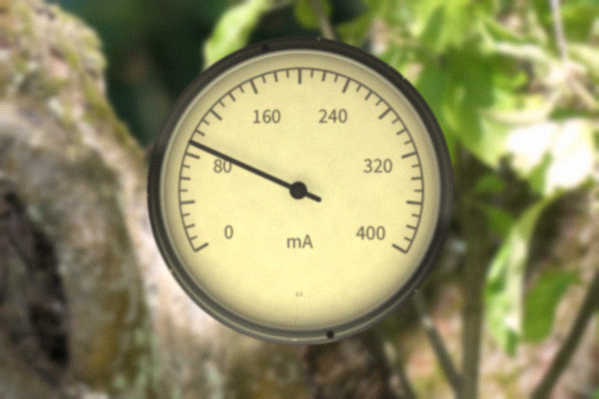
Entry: 90 (mA)
